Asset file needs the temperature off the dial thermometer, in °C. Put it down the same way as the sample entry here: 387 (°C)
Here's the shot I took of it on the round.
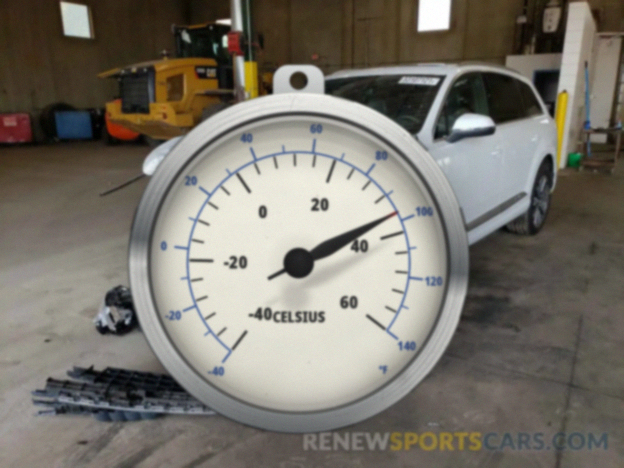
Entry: 36 (°C)
